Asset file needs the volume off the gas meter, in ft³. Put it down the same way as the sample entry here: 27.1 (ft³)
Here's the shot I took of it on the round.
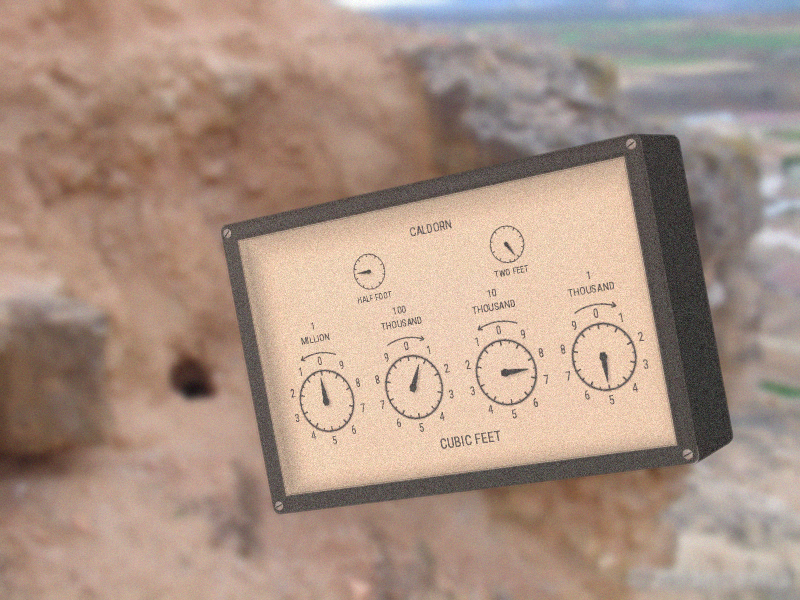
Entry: 7500 (ft³)
